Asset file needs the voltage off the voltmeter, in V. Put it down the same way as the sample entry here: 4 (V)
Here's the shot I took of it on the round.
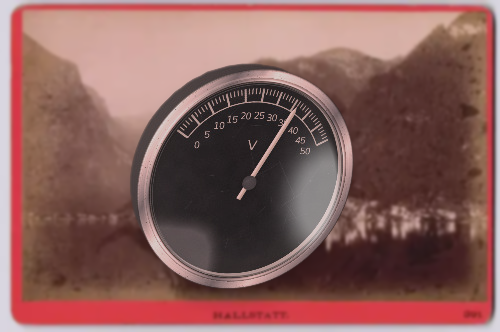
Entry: 35 (V)
